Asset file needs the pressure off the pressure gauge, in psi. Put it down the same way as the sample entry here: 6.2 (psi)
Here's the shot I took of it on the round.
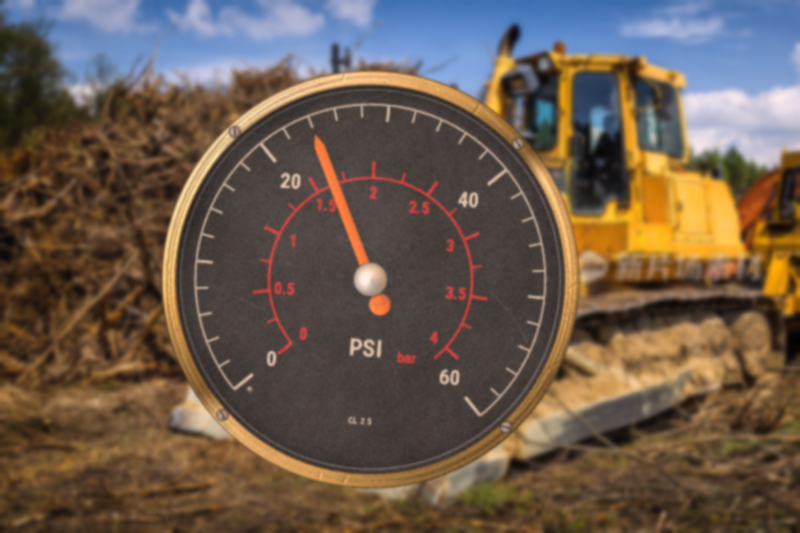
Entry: 24 (psi)
